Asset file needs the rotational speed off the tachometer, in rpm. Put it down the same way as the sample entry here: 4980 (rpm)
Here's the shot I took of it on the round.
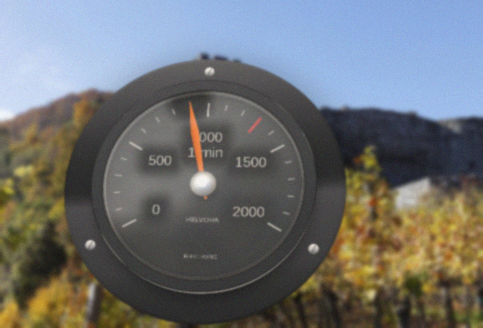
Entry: 900 (rpm)
